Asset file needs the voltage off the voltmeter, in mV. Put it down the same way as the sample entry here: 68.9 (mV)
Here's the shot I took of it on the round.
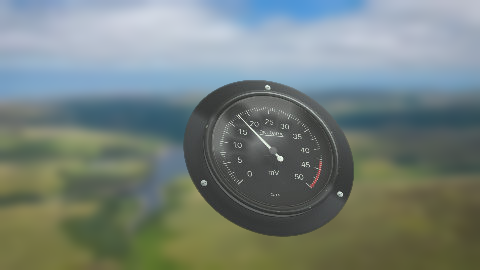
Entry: 17.5 (mV)
